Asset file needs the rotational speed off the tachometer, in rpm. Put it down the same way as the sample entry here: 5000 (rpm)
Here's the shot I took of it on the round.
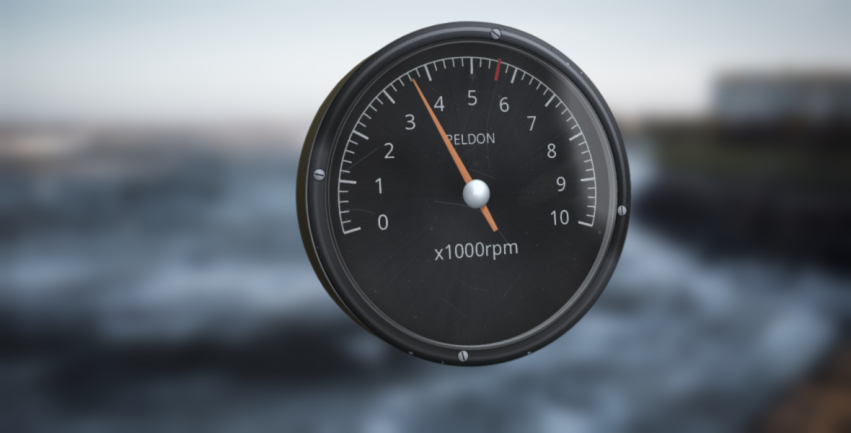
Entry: 3600 (rpm)
